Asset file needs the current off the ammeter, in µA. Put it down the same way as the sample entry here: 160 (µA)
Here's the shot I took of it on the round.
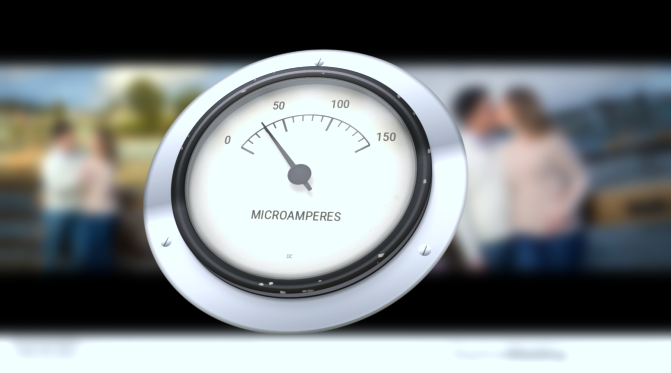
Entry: 30 (µA)
